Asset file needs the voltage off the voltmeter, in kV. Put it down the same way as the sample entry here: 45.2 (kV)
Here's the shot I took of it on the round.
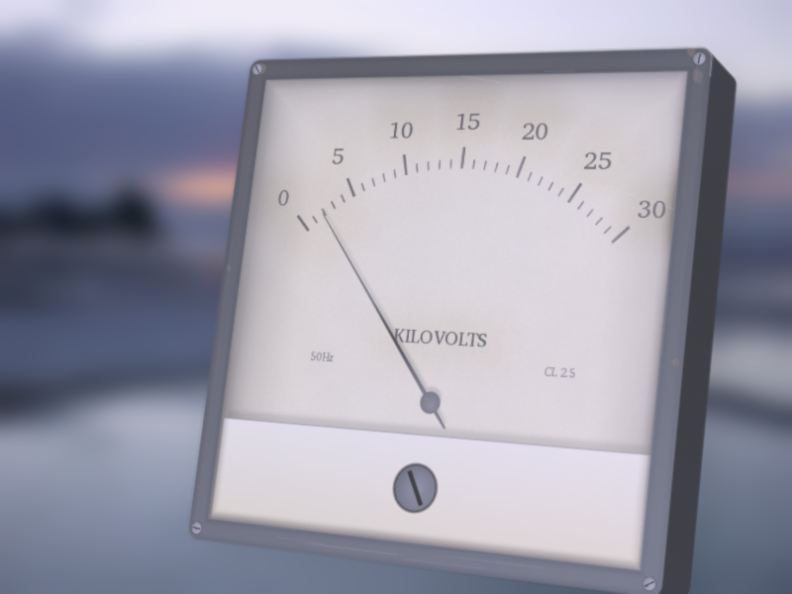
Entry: 2 (kV)
